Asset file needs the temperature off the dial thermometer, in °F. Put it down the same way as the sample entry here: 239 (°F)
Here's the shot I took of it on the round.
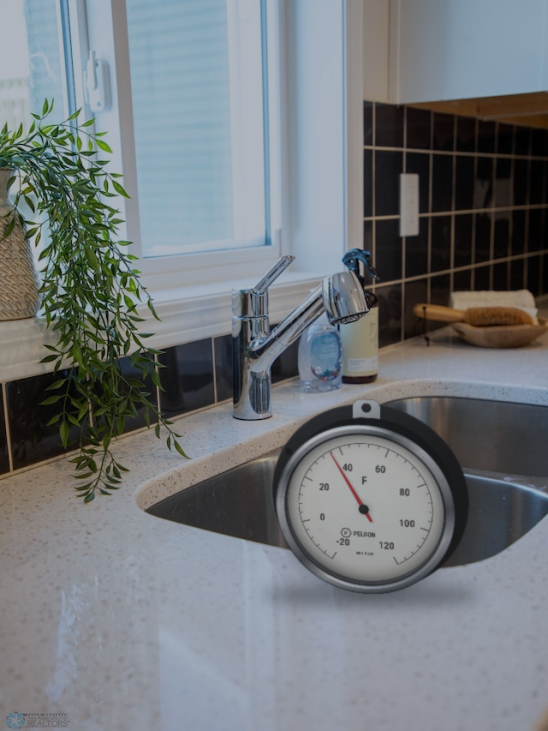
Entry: 36 (°F)
